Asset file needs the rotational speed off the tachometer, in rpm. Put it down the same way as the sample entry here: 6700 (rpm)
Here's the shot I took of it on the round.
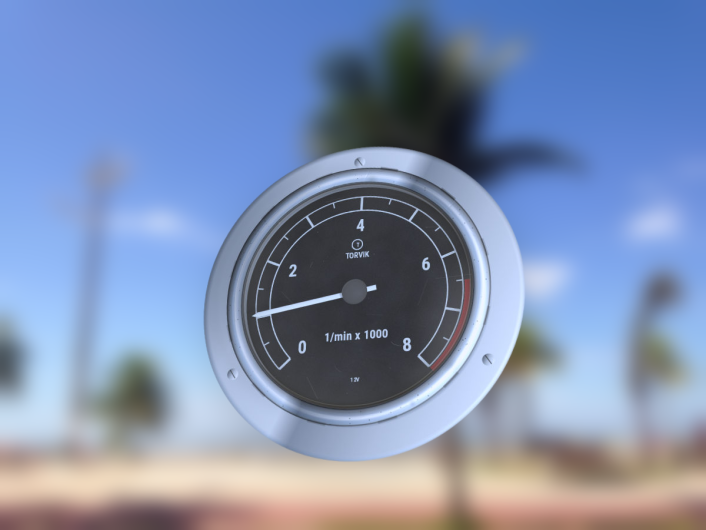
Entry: 1000 (rpm)
